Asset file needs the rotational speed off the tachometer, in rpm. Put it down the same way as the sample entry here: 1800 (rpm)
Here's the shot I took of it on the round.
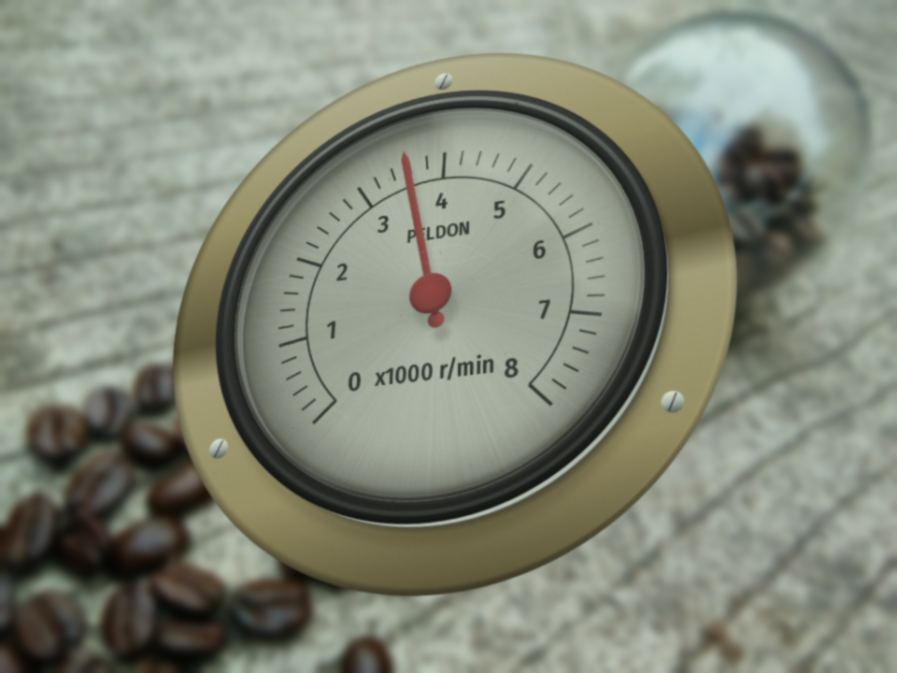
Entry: 3600 (rpm)
